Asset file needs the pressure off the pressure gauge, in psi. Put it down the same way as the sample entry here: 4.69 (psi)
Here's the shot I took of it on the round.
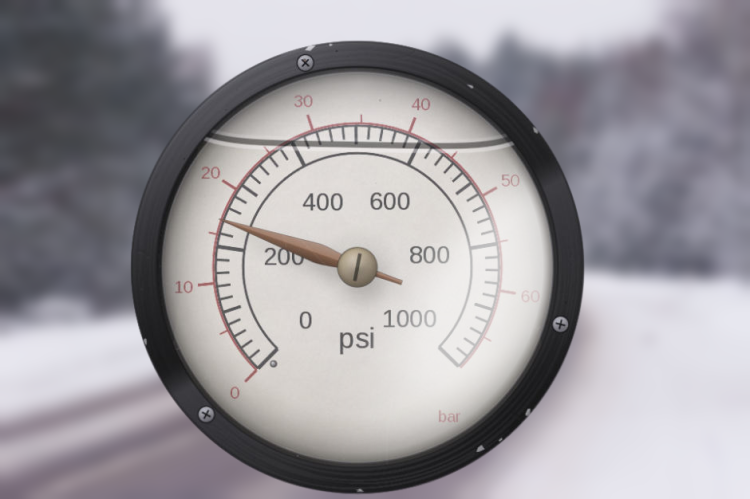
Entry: 240 (psi)
